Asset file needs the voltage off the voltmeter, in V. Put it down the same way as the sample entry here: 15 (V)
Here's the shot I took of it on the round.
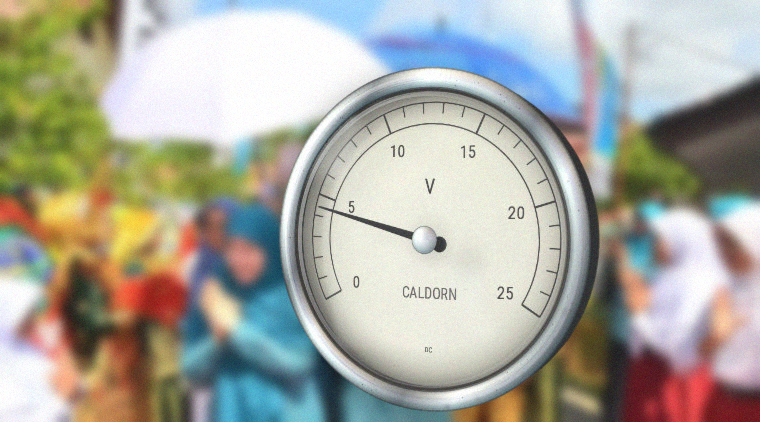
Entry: 4.5 (V)
